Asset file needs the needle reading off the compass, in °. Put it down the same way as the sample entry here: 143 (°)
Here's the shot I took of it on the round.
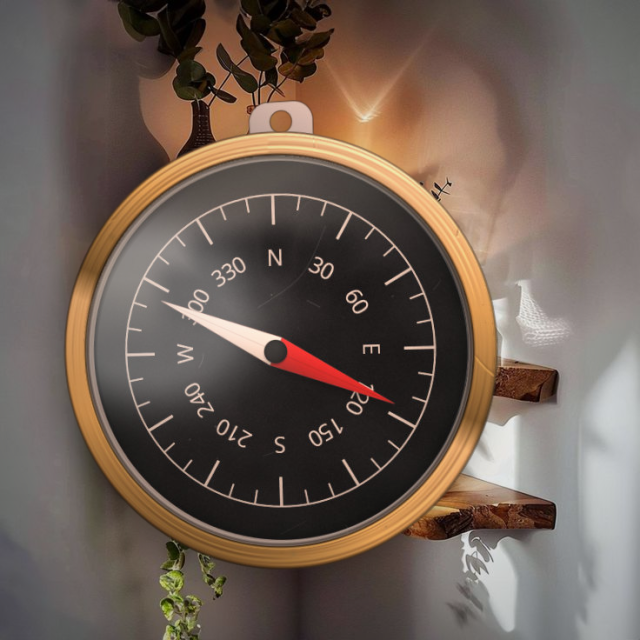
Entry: 115 (°)
